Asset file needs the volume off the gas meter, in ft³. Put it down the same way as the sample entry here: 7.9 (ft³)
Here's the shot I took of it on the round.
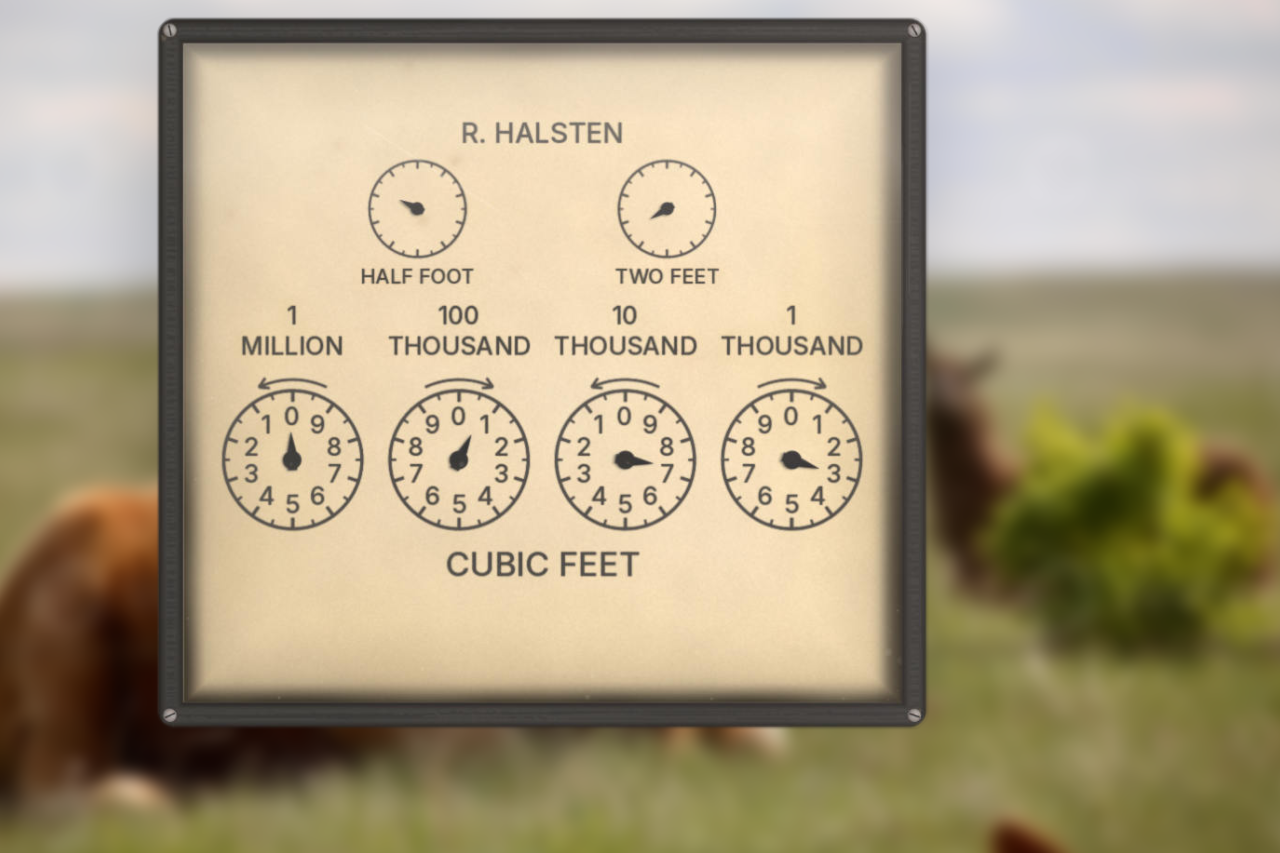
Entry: 7300 (ft³)
